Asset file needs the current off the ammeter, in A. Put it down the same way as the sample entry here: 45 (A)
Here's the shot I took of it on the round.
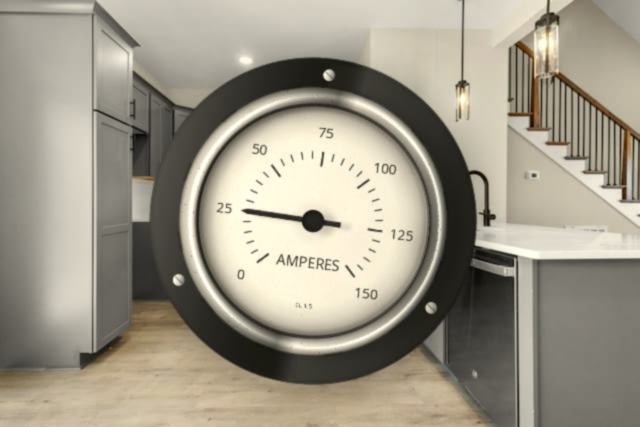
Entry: 25 (A)
